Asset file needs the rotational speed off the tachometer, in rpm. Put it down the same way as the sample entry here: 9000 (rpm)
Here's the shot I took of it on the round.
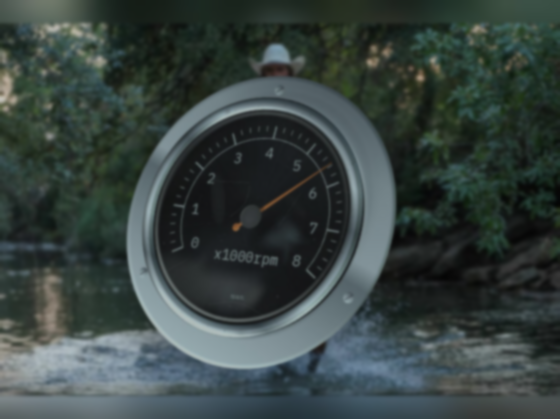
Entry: 5600 (rpm)
